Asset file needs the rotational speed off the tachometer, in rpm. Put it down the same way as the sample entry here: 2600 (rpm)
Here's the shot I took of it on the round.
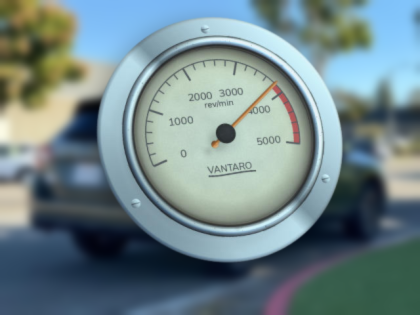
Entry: 3800 (rpm)
